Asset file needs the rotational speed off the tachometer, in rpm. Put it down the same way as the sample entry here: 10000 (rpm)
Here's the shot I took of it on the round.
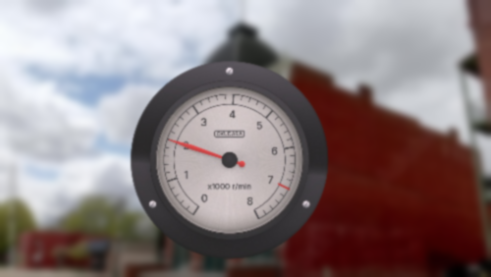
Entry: 2000 (rpm)
